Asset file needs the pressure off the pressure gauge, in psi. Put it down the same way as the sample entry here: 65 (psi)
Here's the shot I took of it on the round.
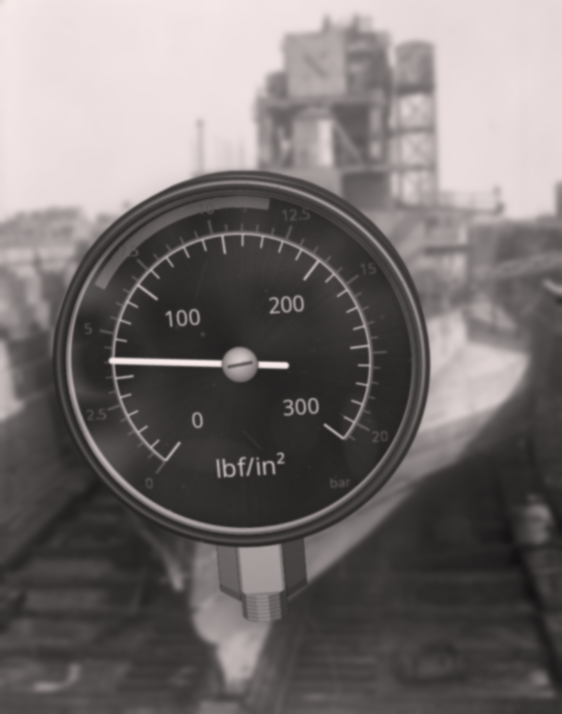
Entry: 60 (psi)
